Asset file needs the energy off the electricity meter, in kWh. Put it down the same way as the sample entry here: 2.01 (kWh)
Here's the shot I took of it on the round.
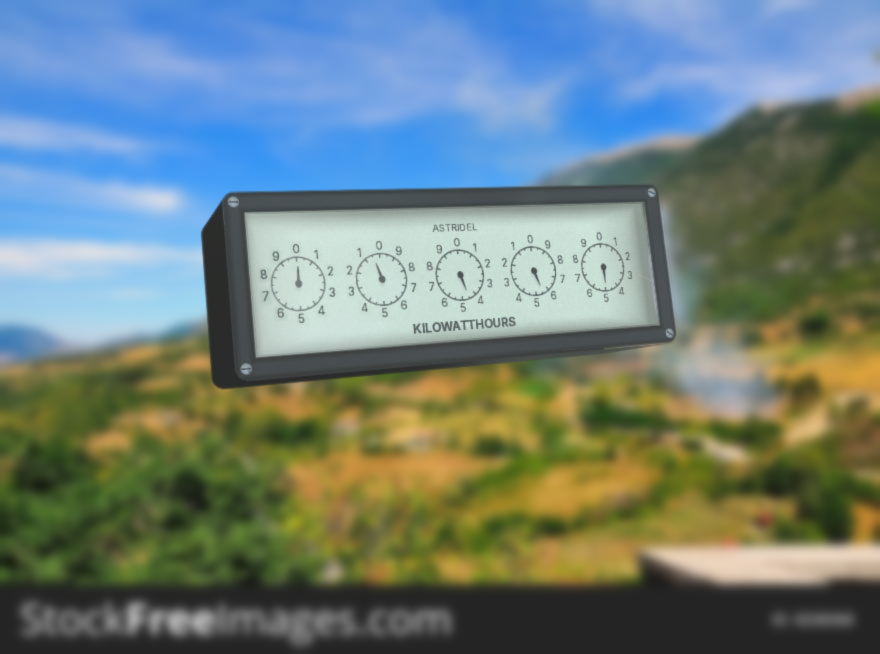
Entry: 455 (kWh)
